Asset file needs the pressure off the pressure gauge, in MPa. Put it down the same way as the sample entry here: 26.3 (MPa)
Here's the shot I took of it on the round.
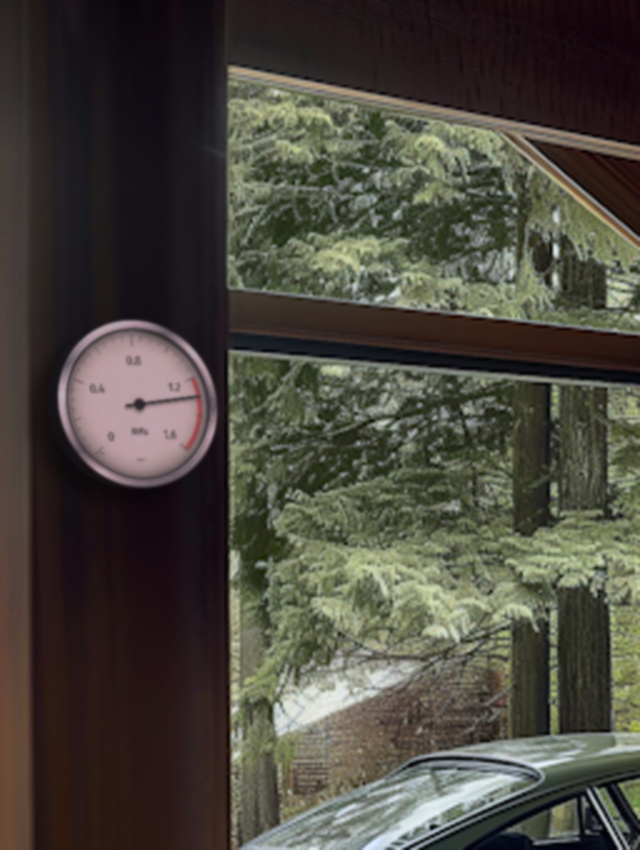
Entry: 1.3 (MPa)
